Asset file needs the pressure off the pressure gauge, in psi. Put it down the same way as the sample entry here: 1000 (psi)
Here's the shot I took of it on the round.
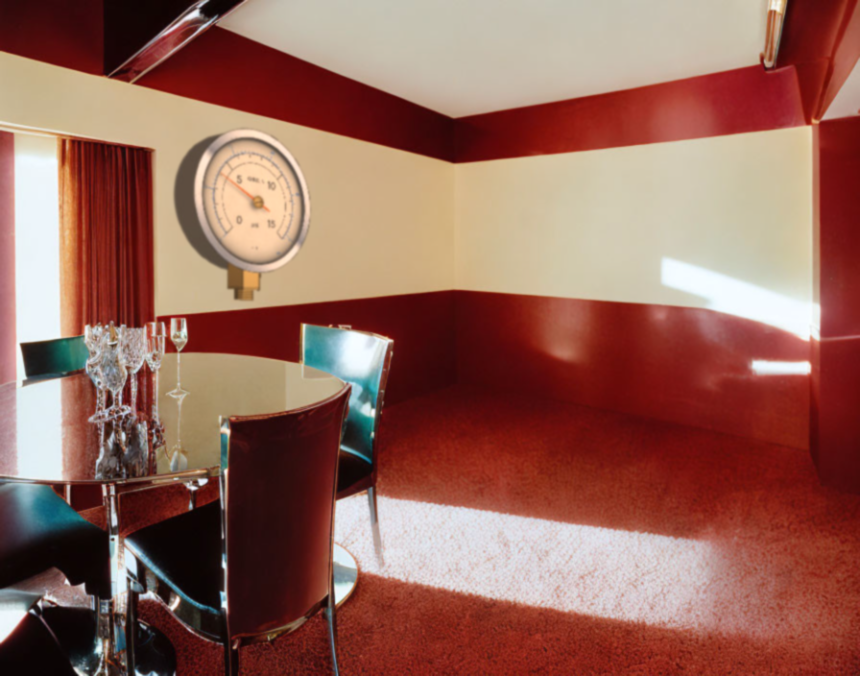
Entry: 4 (psi)
